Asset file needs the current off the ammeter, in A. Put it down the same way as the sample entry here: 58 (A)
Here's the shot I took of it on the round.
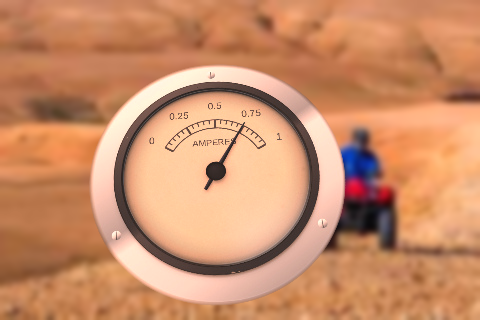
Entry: 0.75 (A)
